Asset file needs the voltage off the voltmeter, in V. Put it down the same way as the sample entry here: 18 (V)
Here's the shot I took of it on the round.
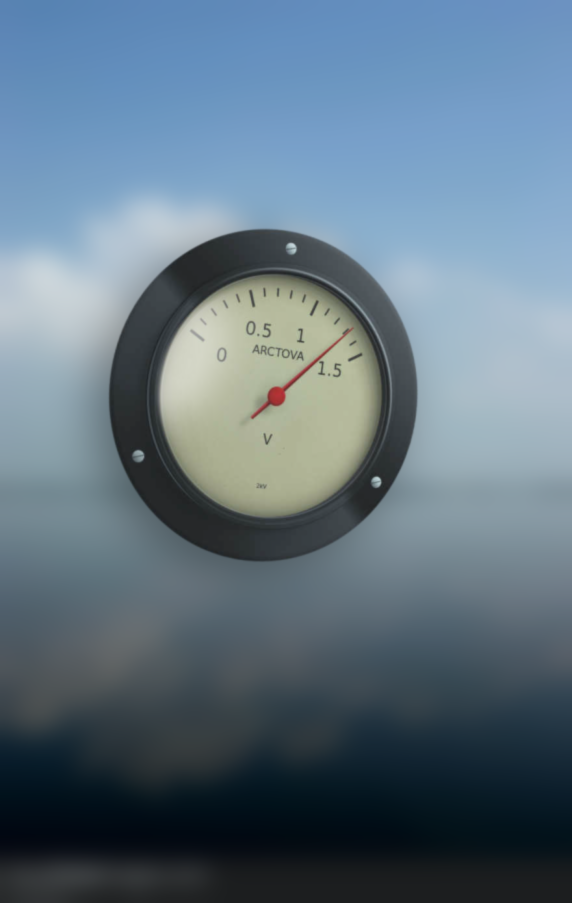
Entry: 1.3 (V)
